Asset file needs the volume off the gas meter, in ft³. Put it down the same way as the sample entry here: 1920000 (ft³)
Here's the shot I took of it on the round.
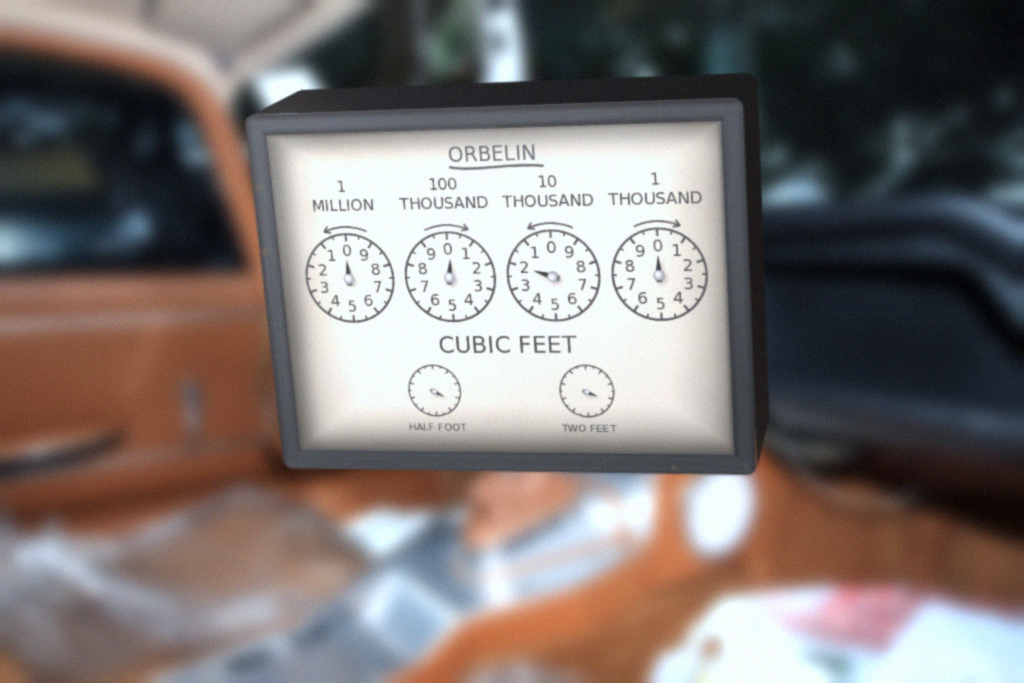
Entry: 2000 (ft³)
